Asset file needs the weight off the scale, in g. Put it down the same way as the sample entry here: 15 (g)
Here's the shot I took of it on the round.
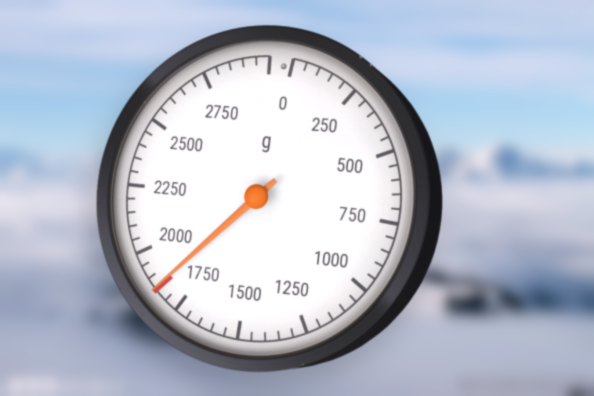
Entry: 1850 (g)
